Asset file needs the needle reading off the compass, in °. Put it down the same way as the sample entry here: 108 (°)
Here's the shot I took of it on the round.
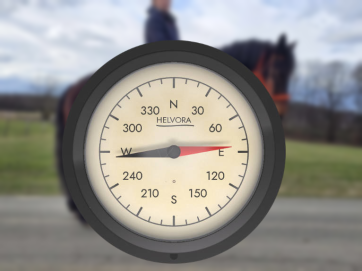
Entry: 85 (°)
